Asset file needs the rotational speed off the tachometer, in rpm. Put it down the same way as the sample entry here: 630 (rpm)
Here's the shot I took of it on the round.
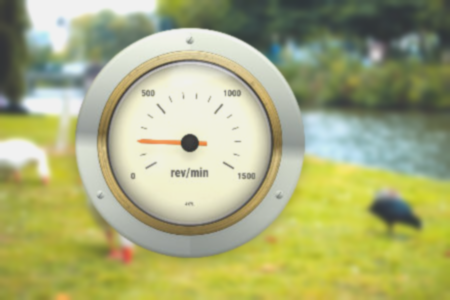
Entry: 200 (rpm)
